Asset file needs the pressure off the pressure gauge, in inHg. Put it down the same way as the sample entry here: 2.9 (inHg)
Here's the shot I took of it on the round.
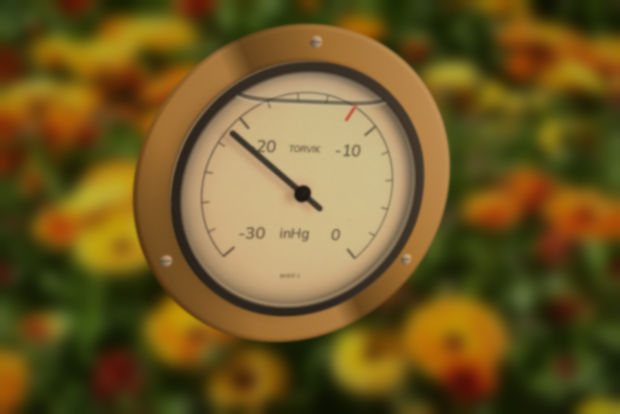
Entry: -21 (inHg)
